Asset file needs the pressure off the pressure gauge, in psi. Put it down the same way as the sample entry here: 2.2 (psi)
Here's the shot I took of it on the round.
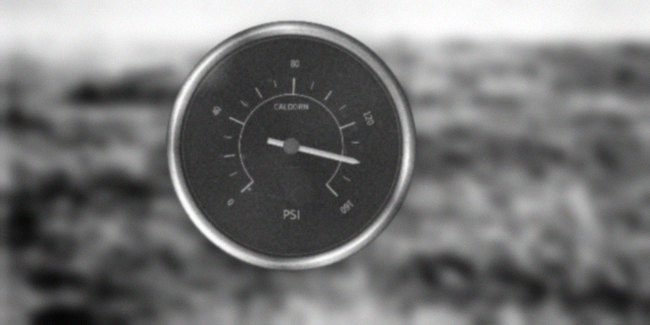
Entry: 140 (psi)
